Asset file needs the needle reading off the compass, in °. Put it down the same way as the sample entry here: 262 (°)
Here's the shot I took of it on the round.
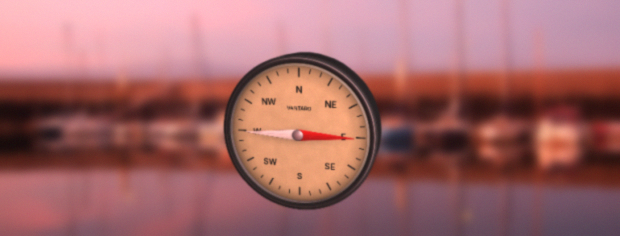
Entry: 90 (°)
